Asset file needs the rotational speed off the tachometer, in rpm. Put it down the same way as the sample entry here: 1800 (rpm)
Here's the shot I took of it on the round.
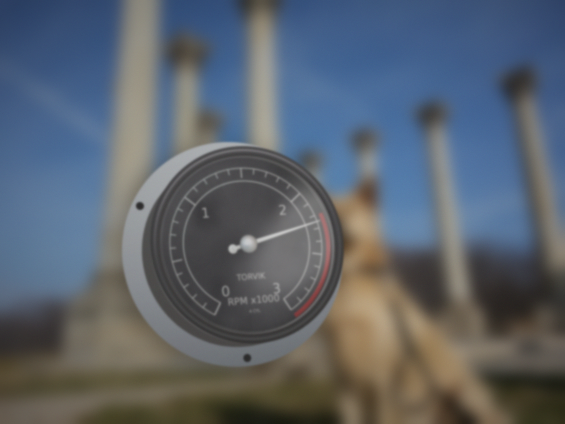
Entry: 2250 (rpm)
